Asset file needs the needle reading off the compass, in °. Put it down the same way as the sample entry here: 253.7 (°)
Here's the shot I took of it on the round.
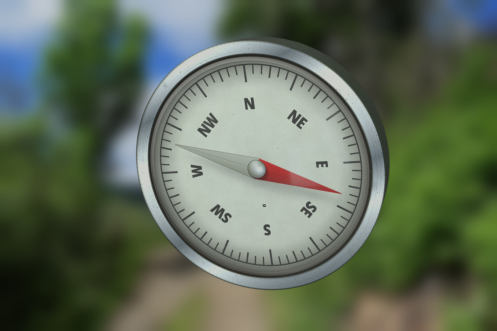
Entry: 110 (°)
